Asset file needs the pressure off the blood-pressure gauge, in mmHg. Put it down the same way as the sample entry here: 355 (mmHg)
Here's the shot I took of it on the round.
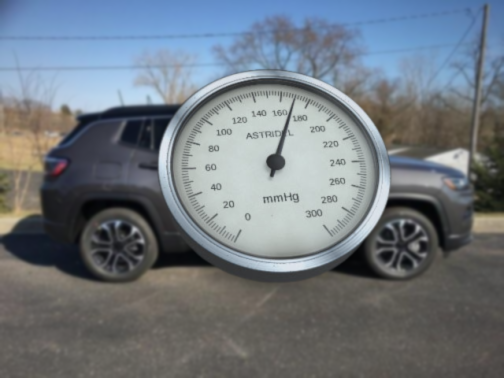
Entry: 170 (mmHg)
